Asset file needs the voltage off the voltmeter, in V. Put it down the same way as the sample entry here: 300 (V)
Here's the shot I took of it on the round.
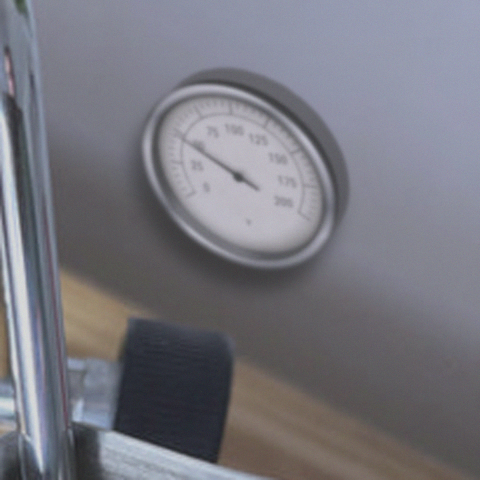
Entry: 50 (V)
